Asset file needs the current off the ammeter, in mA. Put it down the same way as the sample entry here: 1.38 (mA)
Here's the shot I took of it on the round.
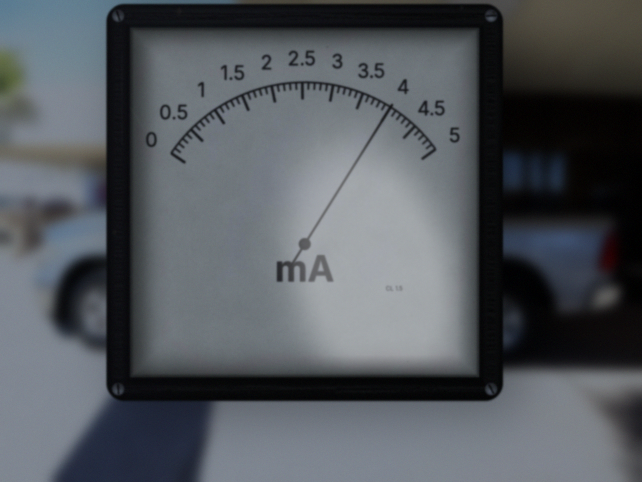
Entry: 4 (mA)
